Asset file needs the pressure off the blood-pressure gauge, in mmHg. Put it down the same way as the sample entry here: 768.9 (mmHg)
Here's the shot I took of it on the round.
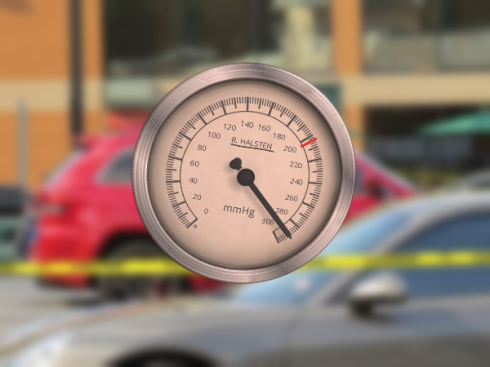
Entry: 290 (mmHg)
